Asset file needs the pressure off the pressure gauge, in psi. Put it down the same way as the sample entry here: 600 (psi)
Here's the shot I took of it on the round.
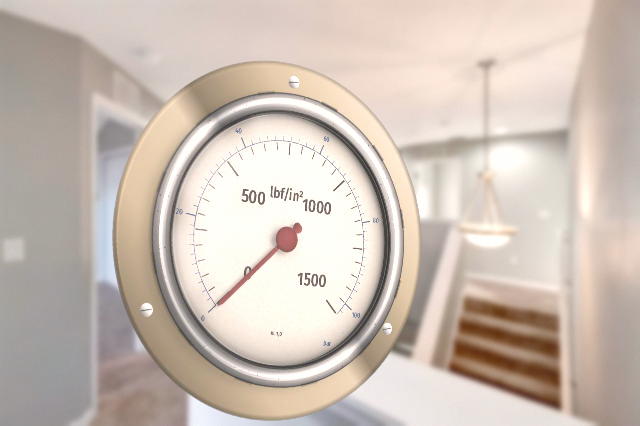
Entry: 0 (psi)
